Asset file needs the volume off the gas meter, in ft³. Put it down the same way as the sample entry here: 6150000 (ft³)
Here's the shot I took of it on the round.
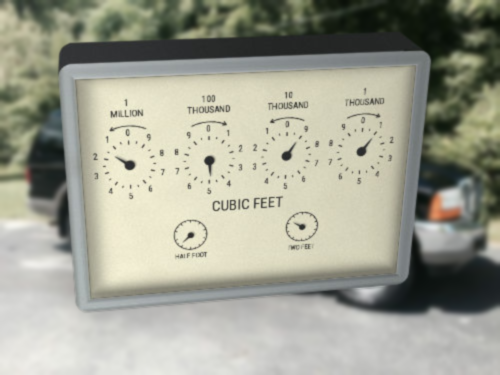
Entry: 149100 (ft³)
